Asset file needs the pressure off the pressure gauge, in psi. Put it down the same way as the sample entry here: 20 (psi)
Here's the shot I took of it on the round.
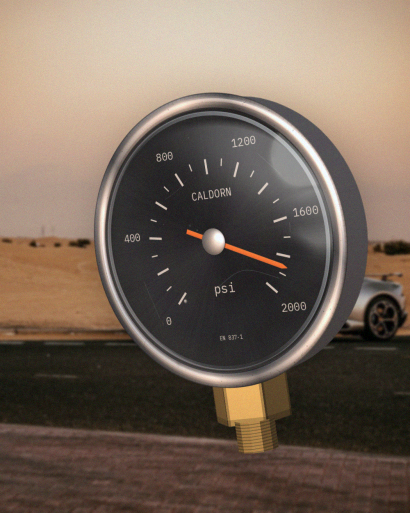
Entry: 1850 (psi)
